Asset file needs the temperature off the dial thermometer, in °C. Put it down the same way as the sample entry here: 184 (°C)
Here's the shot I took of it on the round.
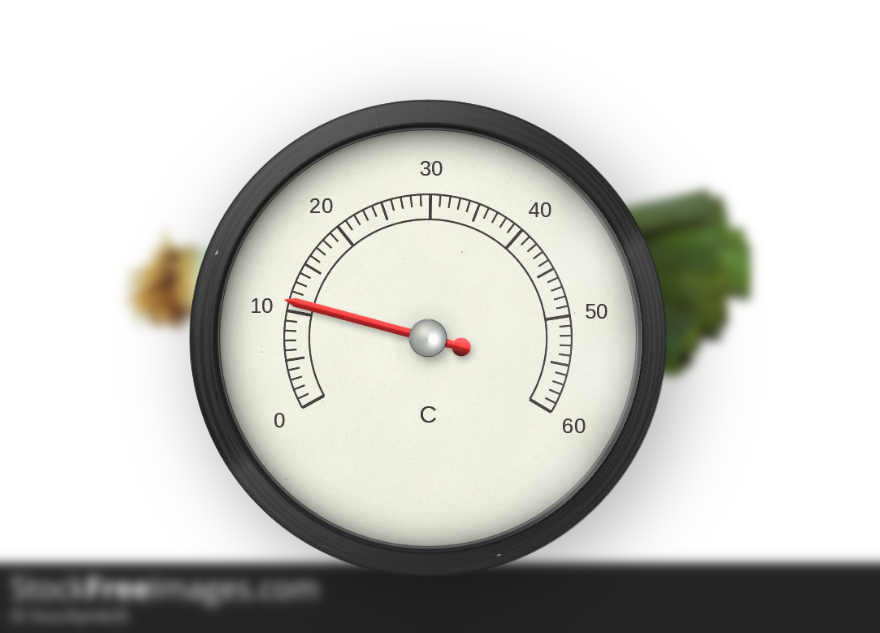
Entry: 11 (°C)
